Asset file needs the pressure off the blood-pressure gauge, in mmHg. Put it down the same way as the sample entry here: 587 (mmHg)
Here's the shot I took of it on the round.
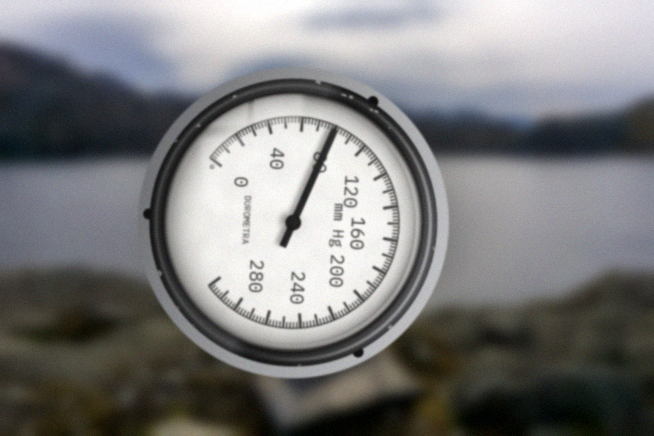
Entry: 80 (mmHg)
